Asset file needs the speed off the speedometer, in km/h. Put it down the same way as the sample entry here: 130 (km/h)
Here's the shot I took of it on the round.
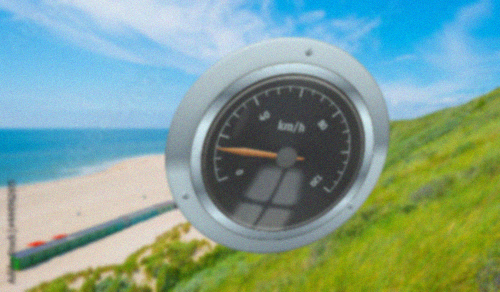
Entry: 15 (km/h)
